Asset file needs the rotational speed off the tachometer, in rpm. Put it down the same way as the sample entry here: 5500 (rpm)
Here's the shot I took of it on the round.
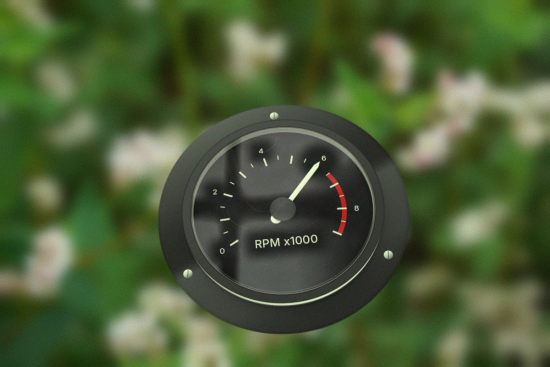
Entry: 6000 (rpm)
